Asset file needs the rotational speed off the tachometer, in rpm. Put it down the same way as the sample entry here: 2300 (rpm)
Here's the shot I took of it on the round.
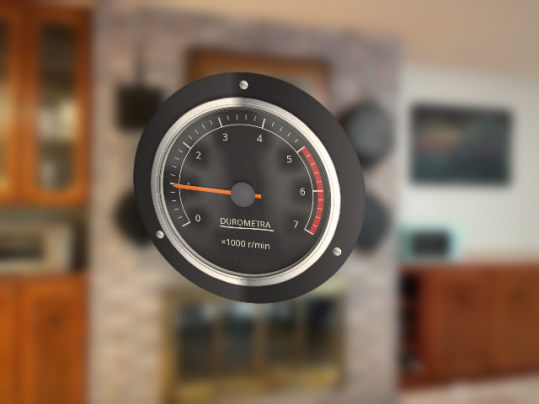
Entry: 1000 (rpm)
